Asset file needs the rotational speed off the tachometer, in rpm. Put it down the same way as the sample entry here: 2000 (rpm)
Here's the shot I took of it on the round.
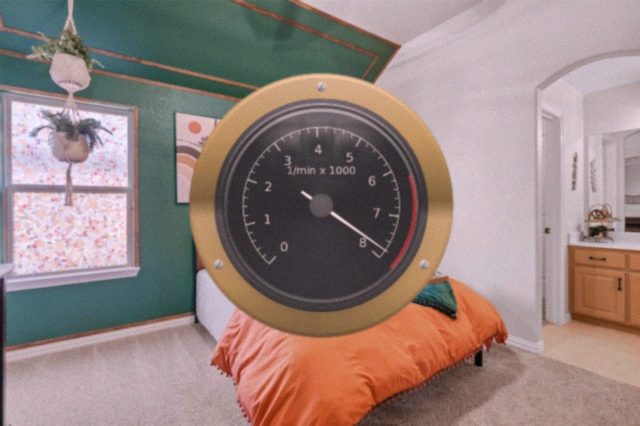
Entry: 7800 (rpm)
